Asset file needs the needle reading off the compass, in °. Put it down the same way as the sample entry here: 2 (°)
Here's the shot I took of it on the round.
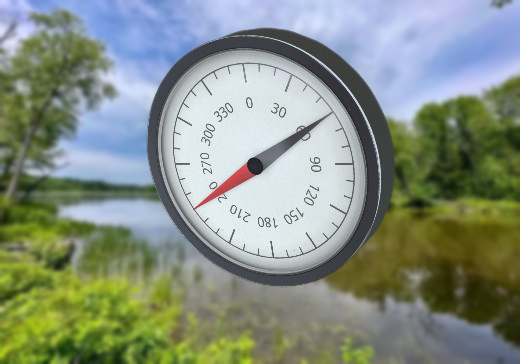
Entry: 240 (°)
